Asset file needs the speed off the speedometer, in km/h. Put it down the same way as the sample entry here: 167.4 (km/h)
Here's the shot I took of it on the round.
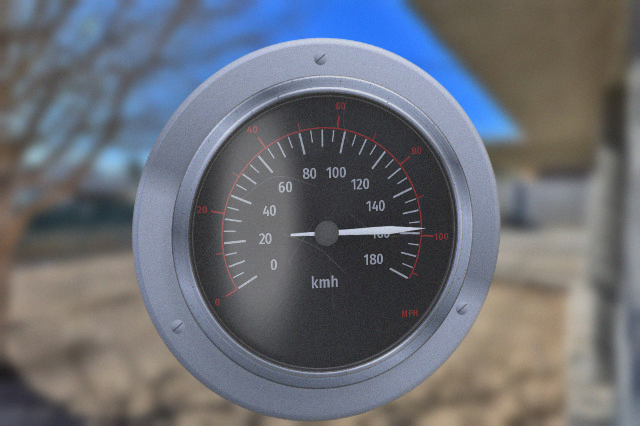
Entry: 157.5 (km/h)
